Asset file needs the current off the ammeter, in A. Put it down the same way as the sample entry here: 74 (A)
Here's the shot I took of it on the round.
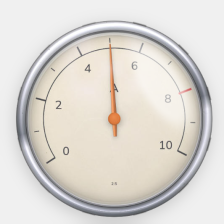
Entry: 5 (A)
